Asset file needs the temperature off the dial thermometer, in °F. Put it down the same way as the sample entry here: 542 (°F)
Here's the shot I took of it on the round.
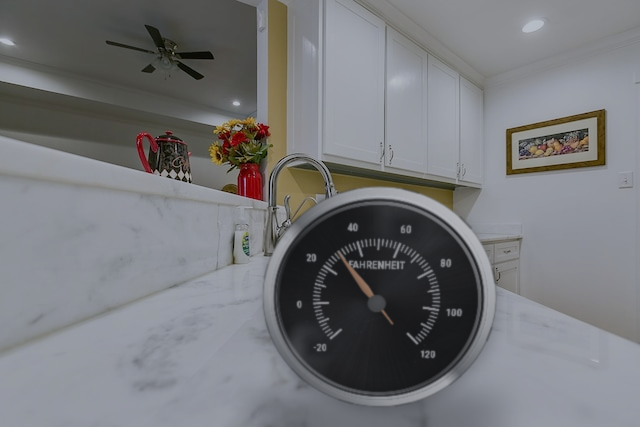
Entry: 30 (°F)
